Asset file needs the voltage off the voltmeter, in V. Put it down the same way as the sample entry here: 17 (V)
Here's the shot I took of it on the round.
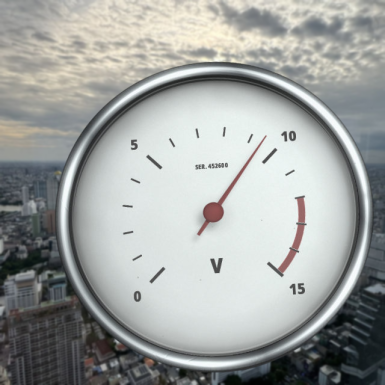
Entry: 9.5 (V)
